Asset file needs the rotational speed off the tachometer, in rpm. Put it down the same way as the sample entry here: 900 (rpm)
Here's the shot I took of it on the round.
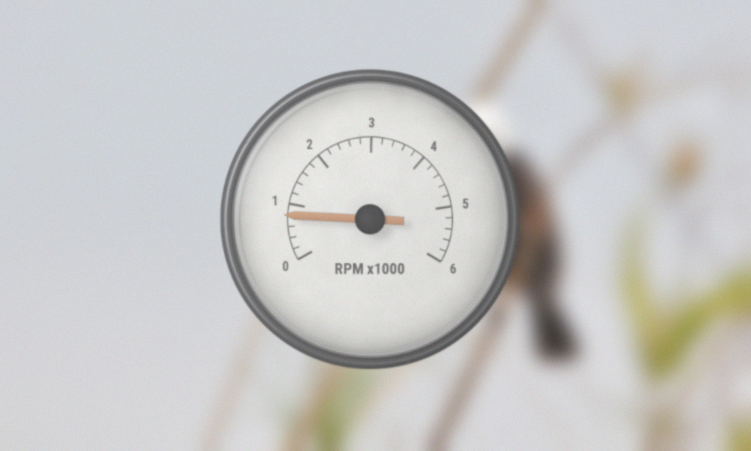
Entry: 800 (rpm)
